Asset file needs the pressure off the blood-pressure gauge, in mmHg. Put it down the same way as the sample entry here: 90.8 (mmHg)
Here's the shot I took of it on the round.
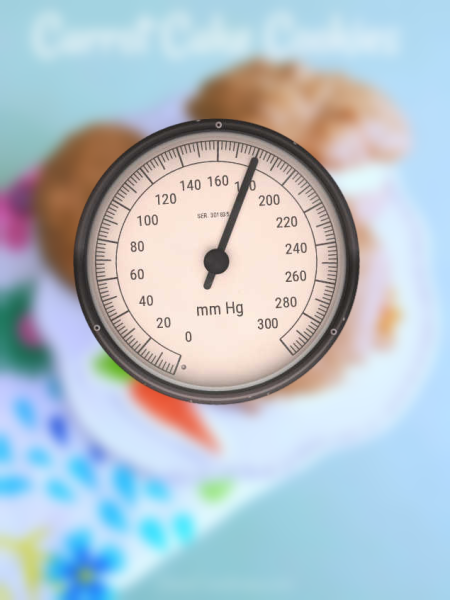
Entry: 180 (mmHg)
